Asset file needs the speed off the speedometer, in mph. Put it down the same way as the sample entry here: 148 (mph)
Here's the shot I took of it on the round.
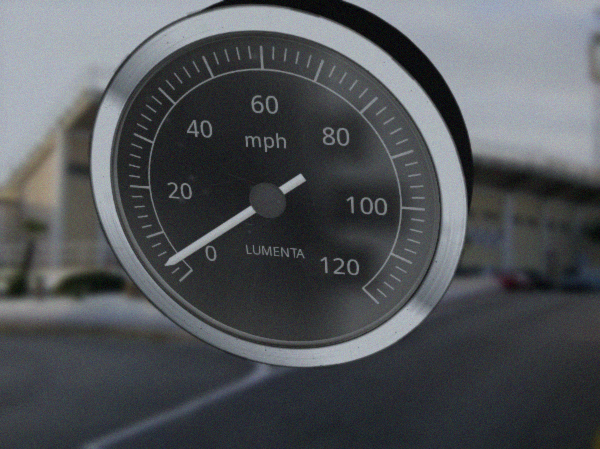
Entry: 4 (mph)
